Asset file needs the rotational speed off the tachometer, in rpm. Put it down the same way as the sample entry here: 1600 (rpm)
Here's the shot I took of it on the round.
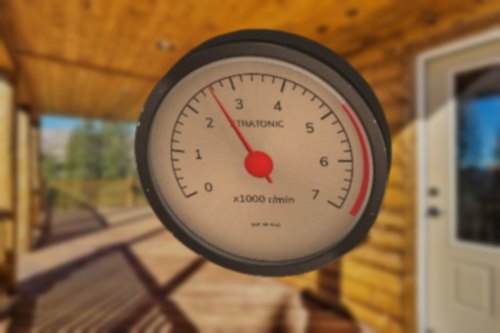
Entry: 2600 (rpm)
